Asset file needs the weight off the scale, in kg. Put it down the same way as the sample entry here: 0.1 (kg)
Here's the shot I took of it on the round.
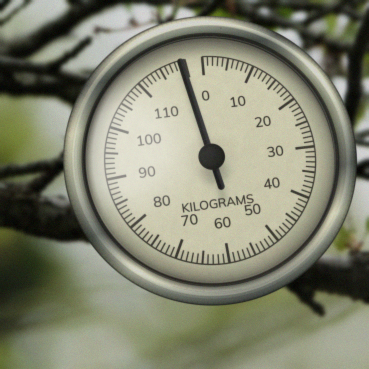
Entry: 119 (kg)
